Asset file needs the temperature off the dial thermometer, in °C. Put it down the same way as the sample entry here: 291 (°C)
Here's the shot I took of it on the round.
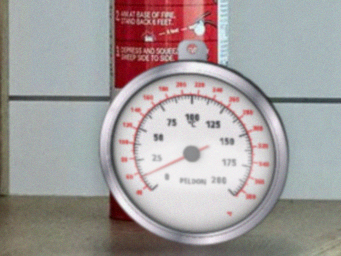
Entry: 12.5 (°C)
